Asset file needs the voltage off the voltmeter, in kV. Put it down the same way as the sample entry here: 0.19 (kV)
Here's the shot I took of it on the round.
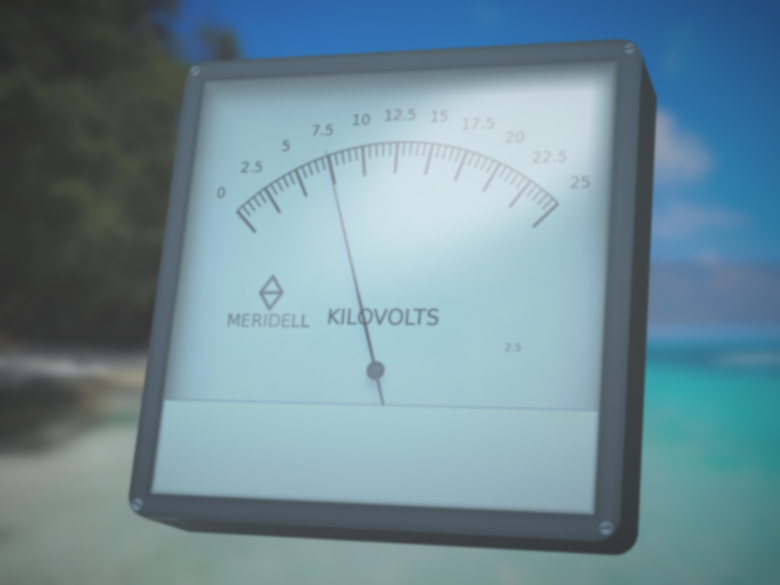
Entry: 7.5 (kV)
